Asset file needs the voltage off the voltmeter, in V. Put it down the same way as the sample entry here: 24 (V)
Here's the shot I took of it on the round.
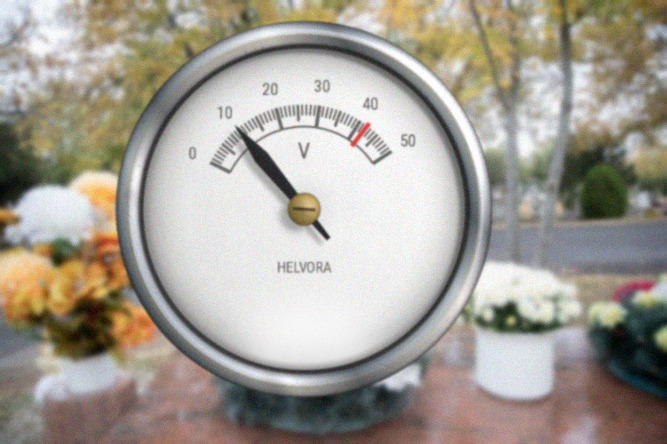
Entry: 10 (V)
